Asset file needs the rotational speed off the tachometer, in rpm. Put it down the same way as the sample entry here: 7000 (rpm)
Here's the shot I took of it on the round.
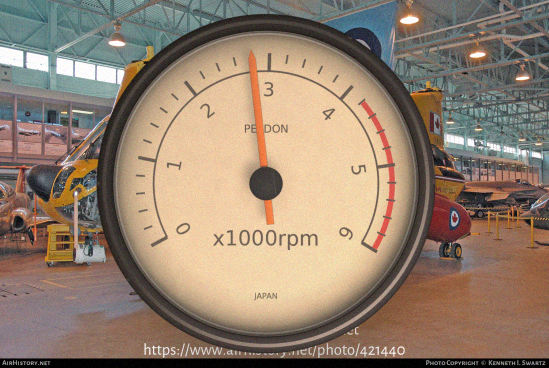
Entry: 2800 (rpm)
